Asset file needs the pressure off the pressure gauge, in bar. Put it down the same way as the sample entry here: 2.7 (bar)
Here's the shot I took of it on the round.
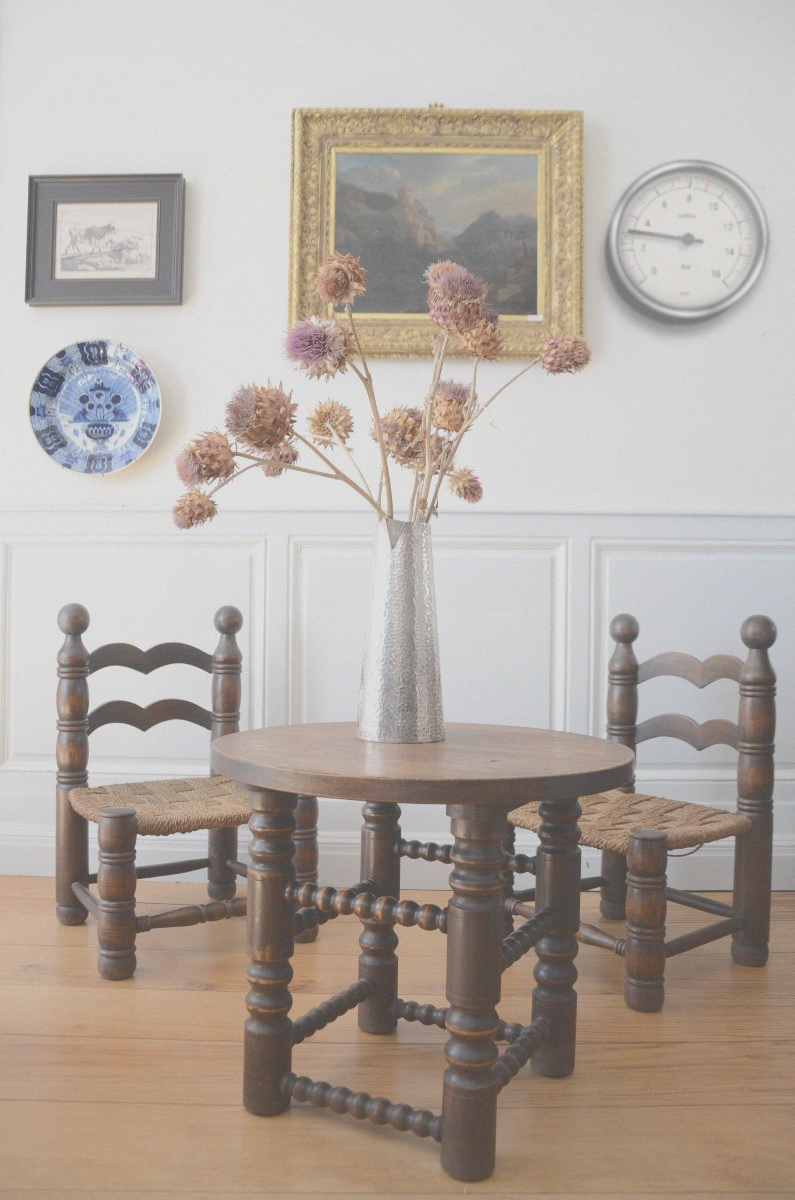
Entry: 3 (bar)
